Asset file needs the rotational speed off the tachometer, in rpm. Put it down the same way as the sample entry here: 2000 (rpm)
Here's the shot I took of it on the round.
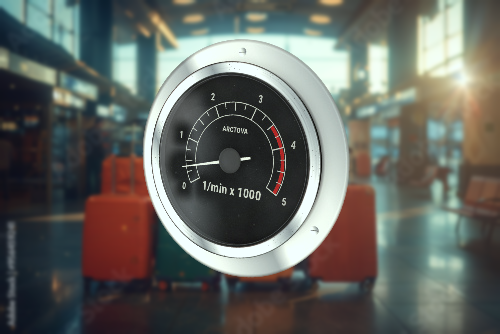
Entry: 375 (rpm)
